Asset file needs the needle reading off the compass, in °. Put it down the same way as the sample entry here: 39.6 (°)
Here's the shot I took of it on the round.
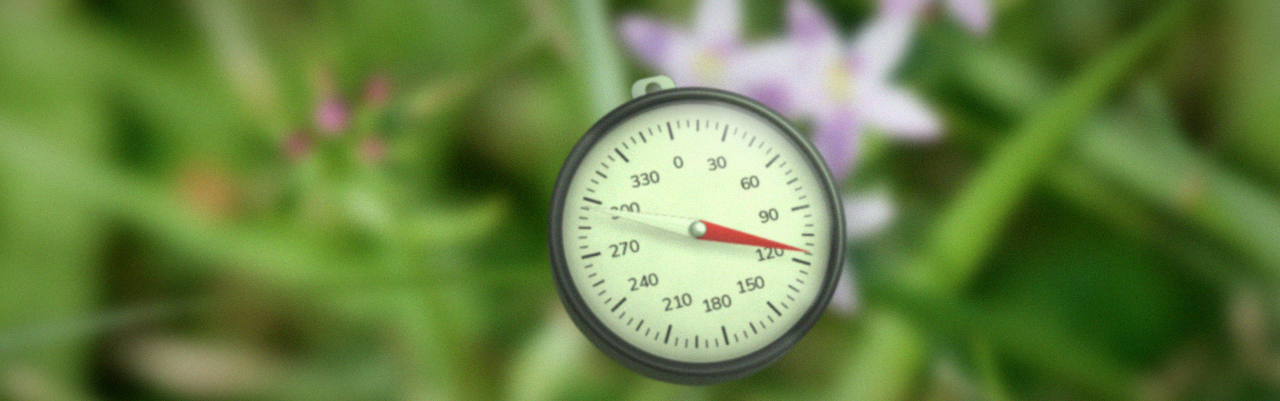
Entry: 115 (°)
